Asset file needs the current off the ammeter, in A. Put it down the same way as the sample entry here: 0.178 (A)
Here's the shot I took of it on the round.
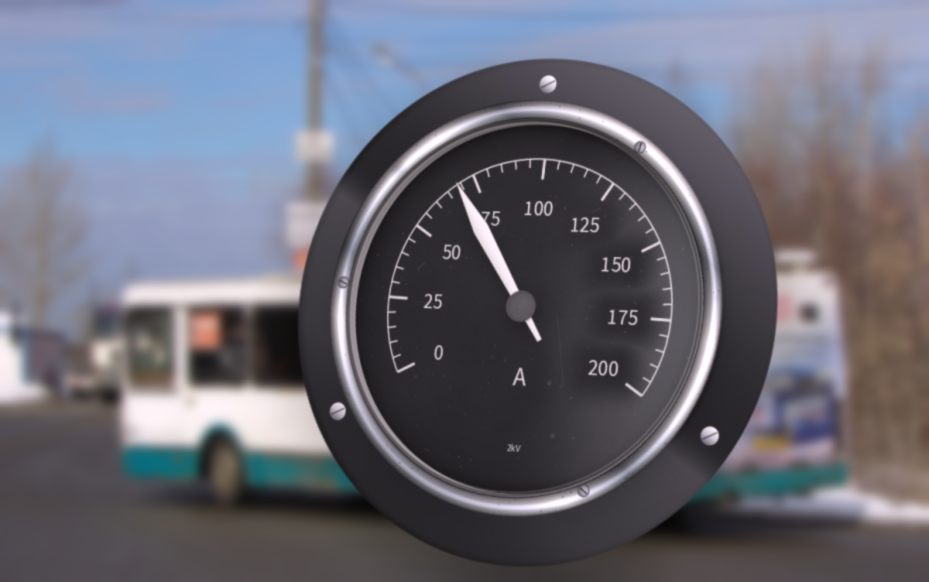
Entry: 70 (A)
